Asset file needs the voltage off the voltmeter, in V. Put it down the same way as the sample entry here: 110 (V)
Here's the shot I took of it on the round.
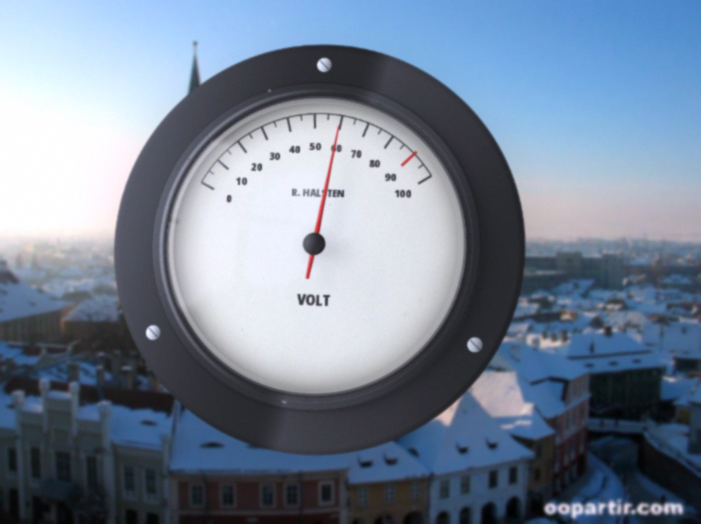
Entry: 60 (V)
